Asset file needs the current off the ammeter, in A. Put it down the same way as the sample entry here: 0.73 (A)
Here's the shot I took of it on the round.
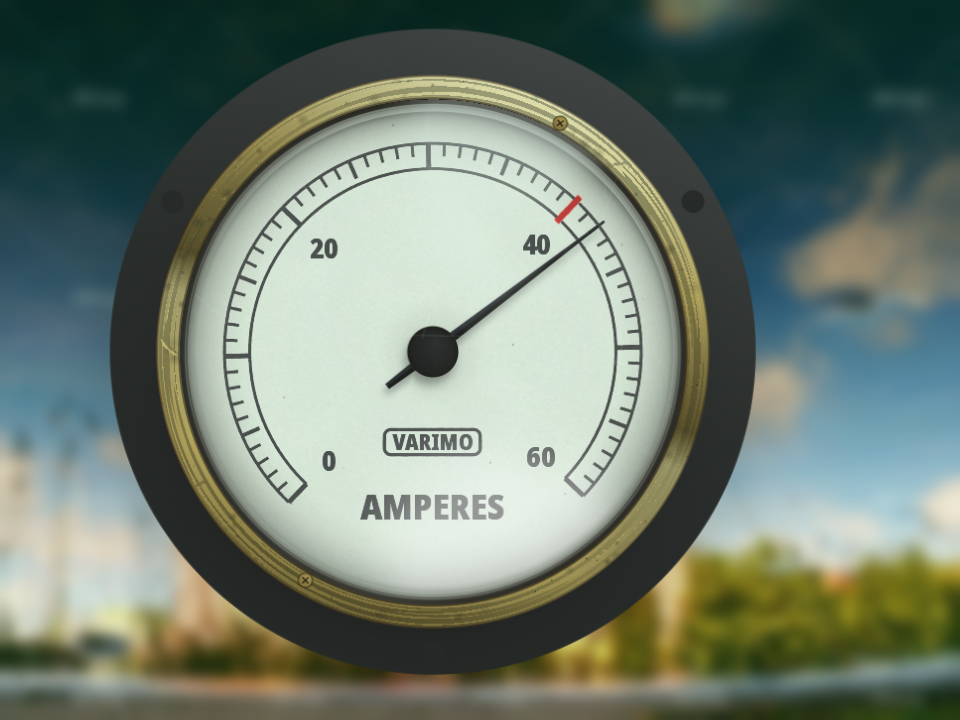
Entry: 42 (A)
